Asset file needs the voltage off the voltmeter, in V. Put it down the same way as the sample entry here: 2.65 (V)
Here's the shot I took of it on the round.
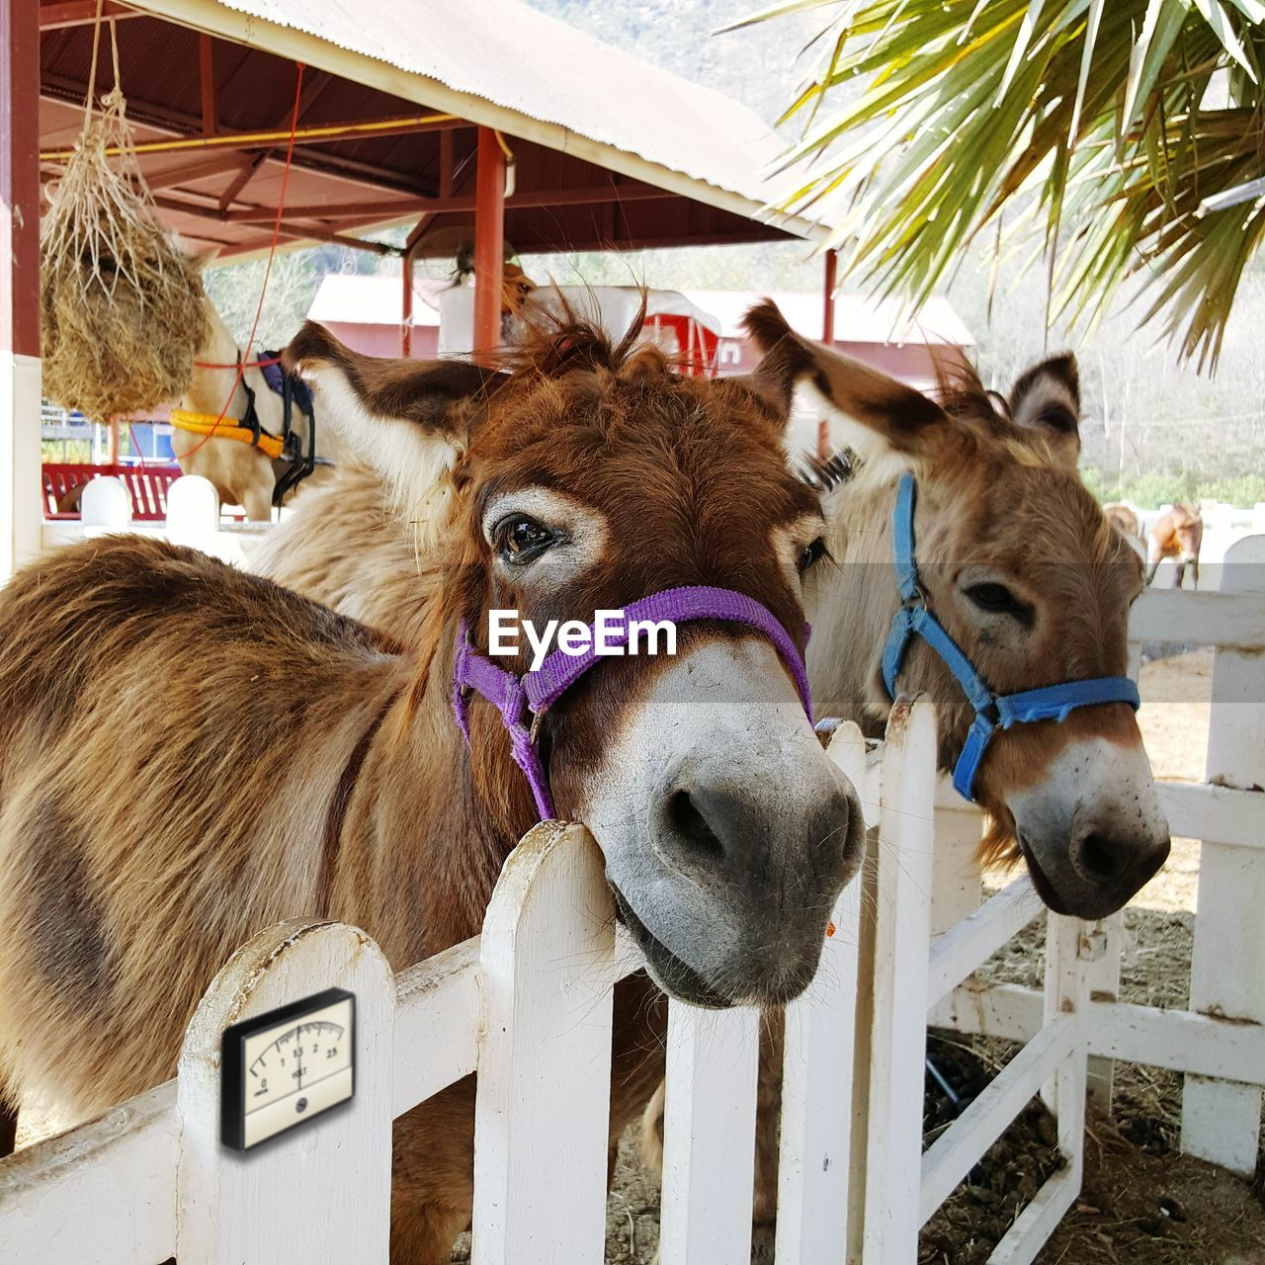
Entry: 1.5 (V)
